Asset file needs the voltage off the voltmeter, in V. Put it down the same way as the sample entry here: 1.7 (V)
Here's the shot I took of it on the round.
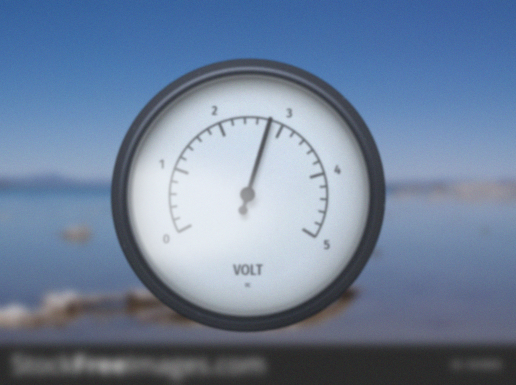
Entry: 2.8 (V)
